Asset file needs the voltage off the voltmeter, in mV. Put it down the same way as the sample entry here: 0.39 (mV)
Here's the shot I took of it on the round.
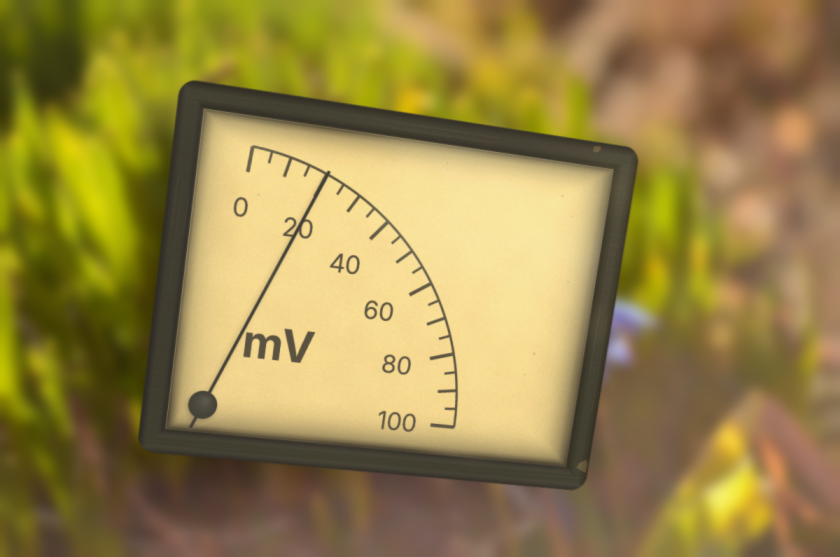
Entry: 20 (mV)
